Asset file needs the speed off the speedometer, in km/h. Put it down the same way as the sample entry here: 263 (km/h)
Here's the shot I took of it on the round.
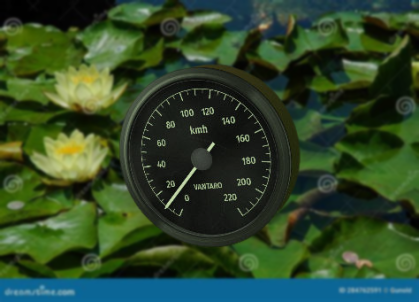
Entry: 10 (km/h)
